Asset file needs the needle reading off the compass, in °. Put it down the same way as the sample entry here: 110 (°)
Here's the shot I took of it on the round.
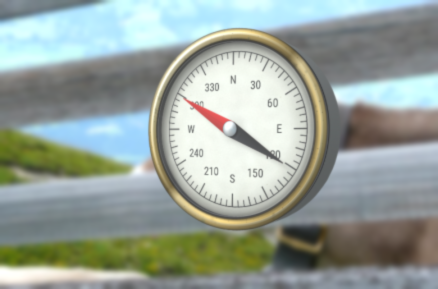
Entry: 300 (°)
